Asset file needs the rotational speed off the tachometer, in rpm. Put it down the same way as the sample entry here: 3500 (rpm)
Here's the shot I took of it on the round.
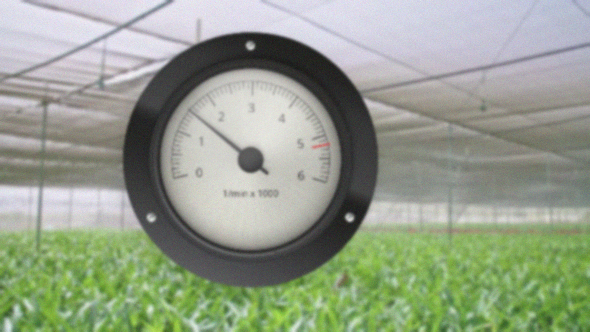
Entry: 1500 (rpm)
